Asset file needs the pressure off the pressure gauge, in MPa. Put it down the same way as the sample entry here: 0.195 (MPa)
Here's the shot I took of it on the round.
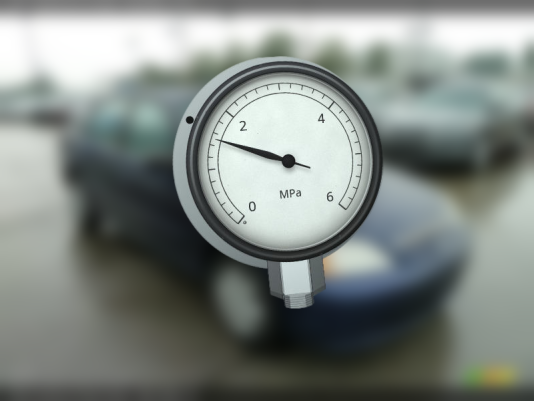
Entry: 1.5 (MPa)
